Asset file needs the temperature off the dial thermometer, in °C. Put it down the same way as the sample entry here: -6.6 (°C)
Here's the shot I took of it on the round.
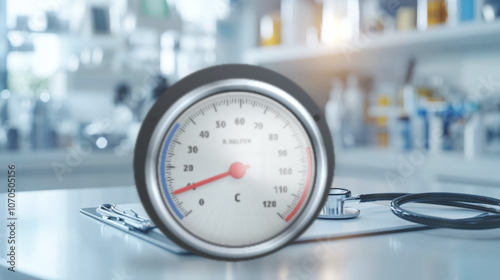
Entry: 10 (°C)
